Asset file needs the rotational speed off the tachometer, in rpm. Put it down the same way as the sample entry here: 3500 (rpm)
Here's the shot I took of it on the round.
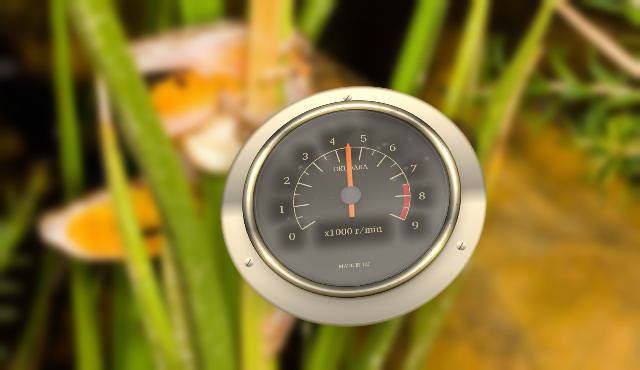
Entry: 4500 (rpm)
